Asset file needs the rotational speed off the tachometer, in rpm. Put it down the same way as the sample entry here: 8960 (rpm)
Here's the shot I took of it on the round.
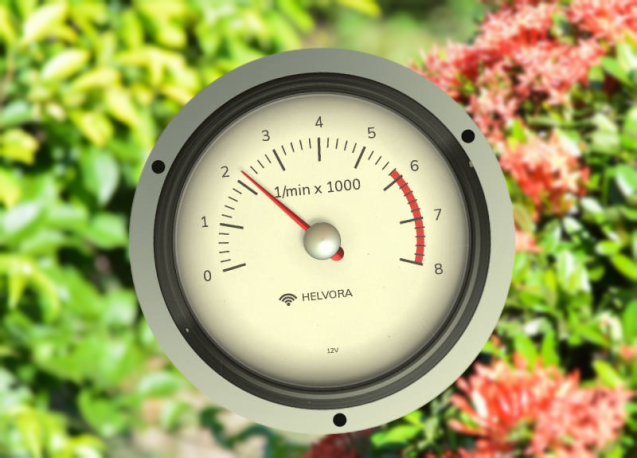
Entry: 2200 (rpm)
